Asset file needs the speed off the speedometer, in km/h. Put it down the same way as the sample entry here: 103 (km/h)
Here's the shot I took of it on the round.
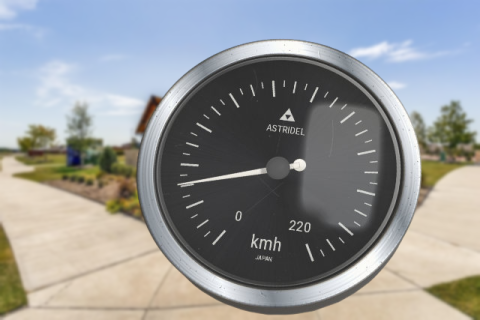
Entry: 30 (km/h)
